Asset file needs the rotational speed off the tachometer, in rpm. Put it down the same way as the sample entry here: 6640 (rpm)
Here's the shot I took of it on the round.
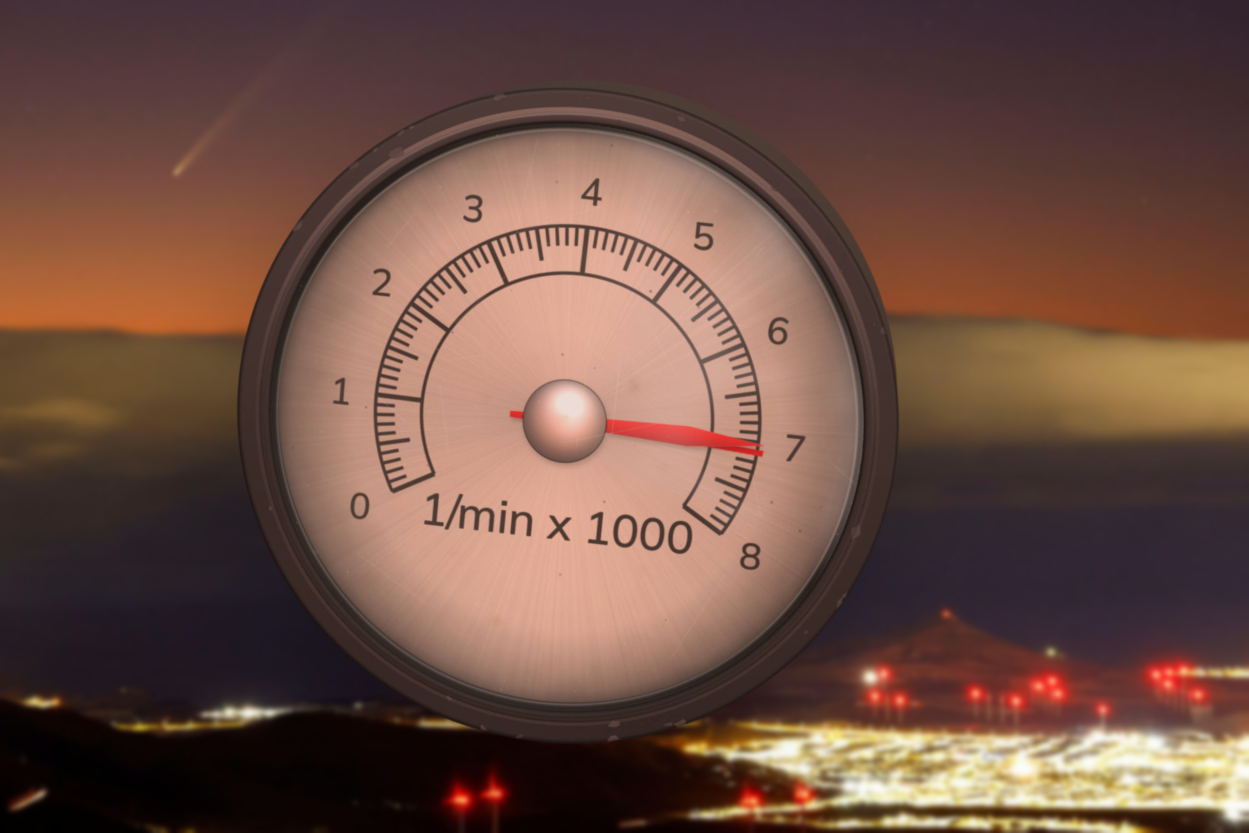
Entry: 7000 (rpm)
